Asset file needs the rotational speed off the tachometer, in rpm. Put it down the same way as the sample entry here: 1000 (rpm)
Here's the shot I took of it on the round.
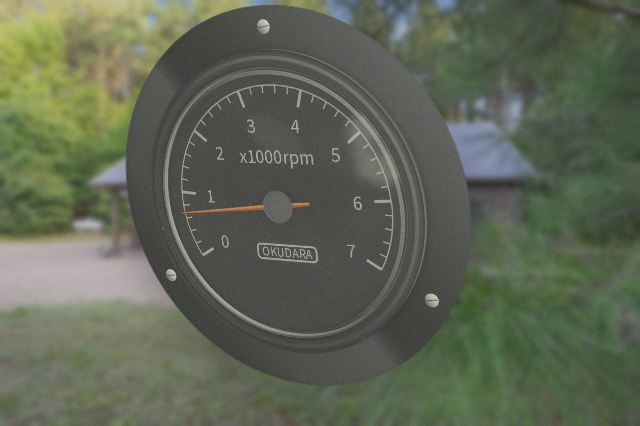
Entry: 700 (rpm)
